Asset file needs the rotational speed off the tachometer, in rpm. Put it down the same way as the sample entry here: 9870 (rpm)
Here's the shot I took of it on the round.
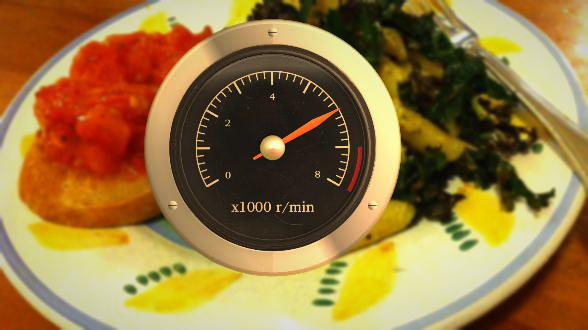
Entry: 6000 (rpm)
